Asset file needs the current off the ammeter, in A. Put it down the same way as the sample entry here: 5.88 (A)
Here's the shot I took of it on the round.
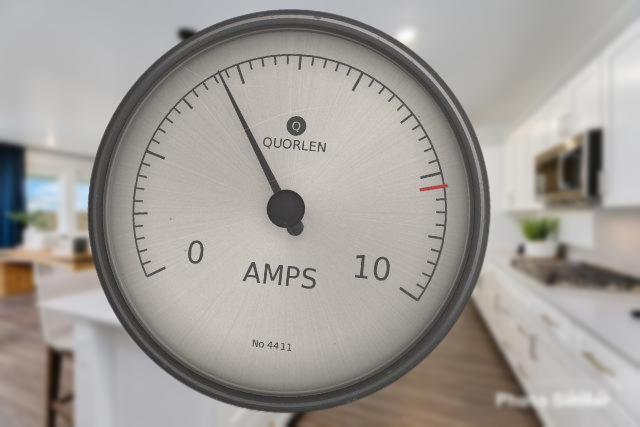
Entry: 3.7 (A)
